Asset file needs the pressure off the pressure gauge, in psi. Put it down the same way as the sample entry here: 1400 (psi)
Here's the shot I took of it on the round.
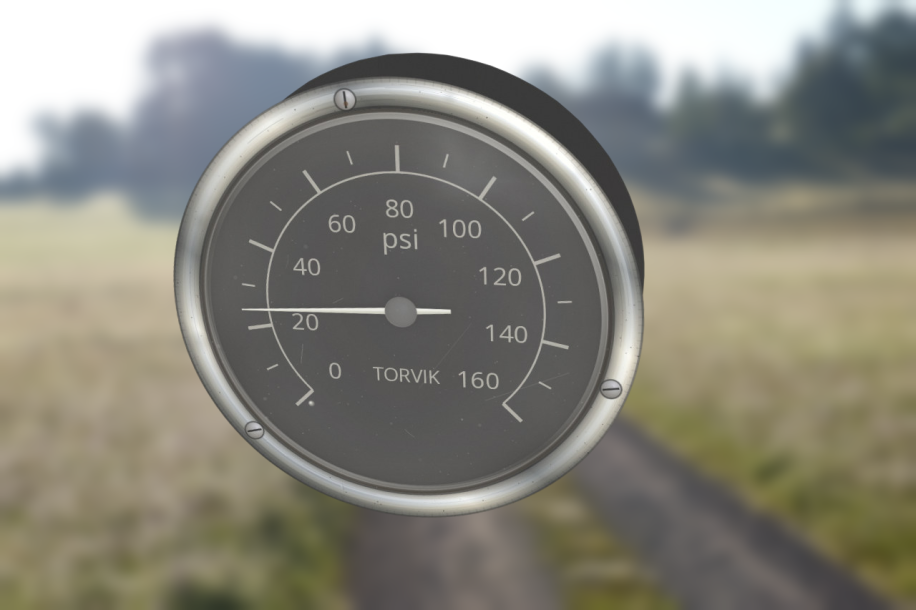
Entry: 25 (psi)
